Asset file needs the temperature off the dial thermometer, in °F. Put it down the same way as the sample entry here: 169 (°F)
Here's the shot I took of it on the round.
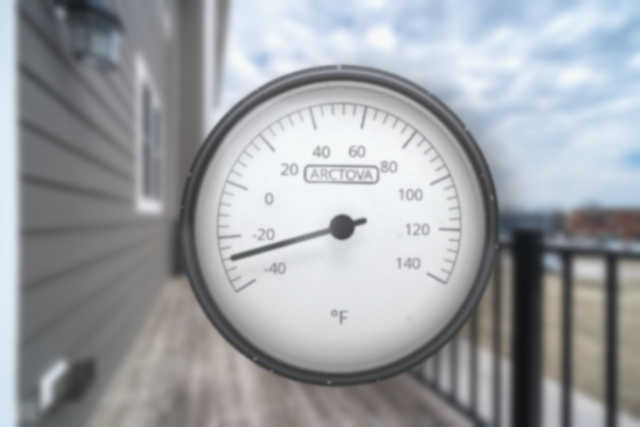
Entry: -28 (°F)
